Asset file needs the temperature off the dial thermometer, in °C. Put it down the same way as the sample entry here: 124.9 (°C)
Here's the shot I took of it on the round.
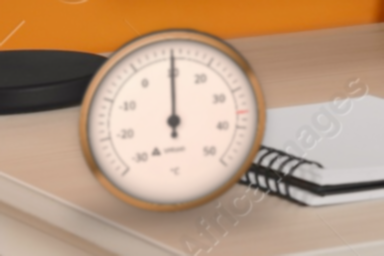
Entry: 10 (°C)
